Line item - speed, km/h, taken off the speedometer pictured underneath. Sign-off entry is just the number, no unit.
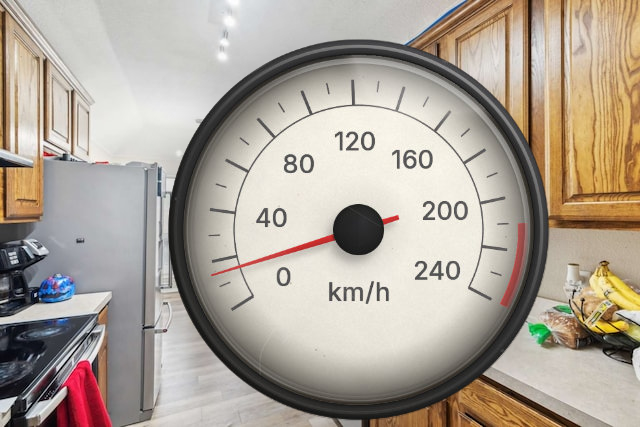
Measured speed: 15
